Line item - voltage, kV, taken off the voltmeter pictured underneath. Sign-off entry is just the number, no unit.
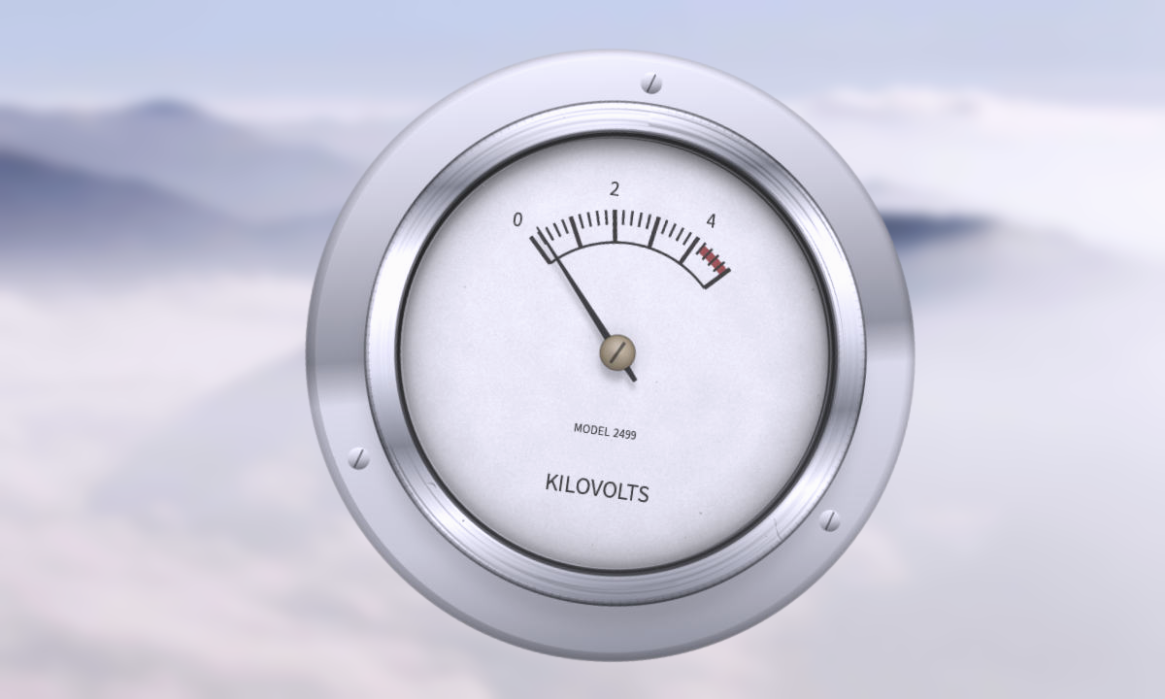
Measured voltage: 0.2
